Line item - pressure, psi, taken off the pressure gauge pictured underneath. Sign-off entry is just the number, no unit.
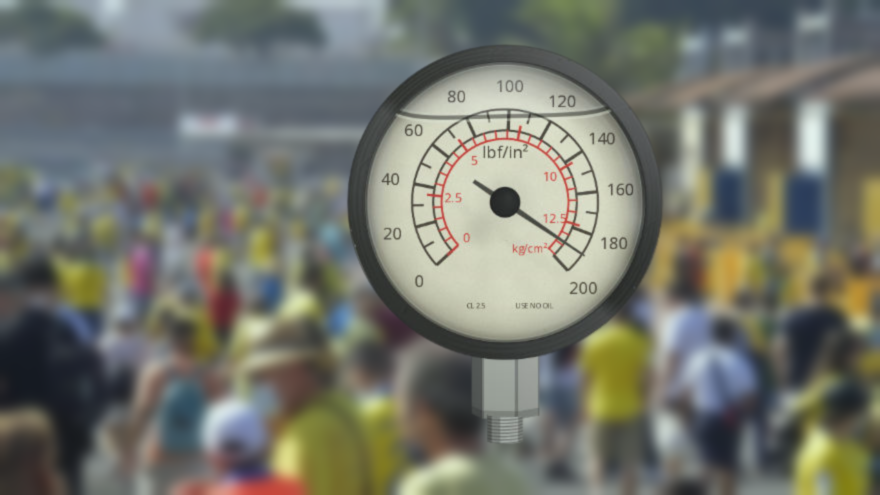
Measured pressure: 190
